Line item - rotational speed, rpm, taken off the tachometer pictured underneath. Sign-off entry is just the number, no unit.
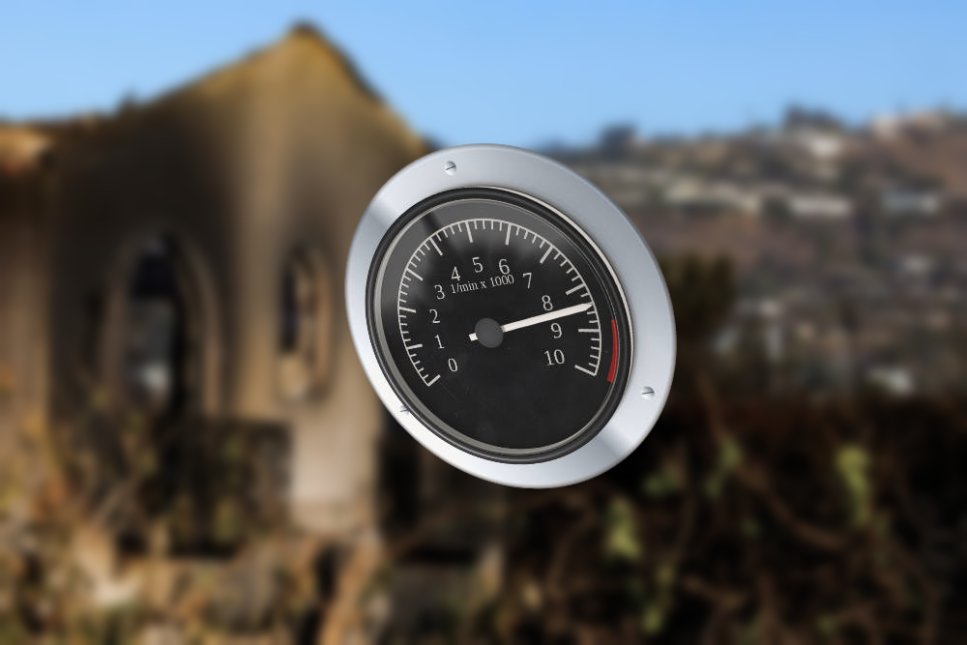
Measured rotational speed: 8400
